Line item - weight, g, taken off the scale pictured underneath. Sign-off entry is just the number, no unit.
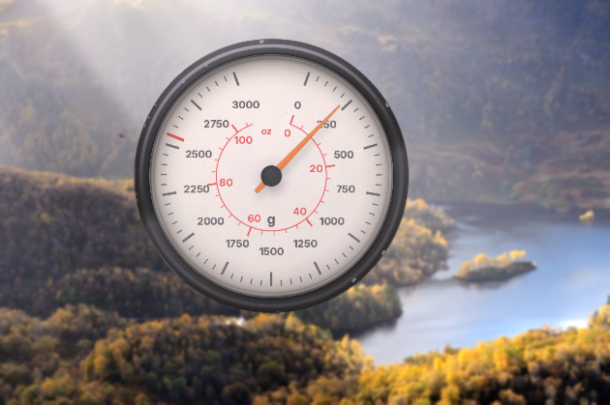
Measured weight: 225
